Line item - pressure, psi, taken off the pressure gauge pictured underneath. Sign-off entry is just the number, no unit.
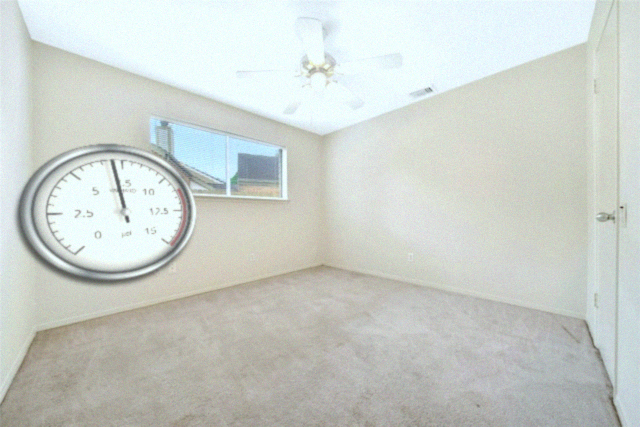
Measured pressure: 7
